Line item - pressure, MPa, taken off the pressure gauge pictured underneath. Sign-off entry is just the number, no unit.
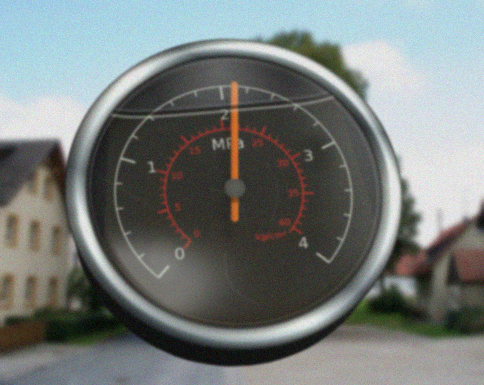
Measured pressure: 2.1
